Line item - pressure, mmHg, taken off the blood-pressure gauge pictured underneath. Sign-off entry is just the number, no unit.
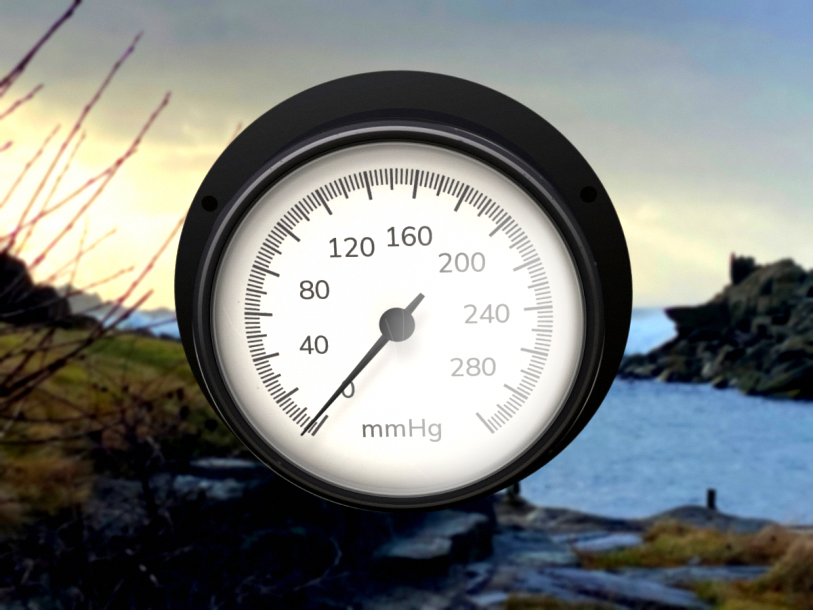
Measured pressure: 4
